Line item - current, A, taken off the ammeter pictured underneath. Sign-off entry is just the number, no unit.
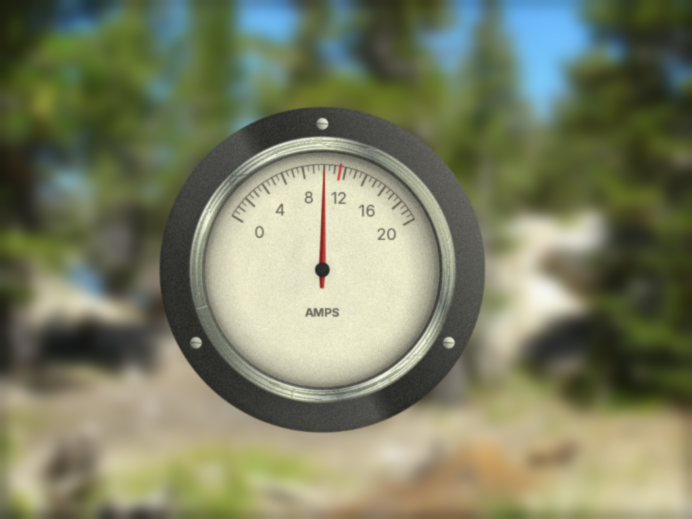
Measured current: 10
